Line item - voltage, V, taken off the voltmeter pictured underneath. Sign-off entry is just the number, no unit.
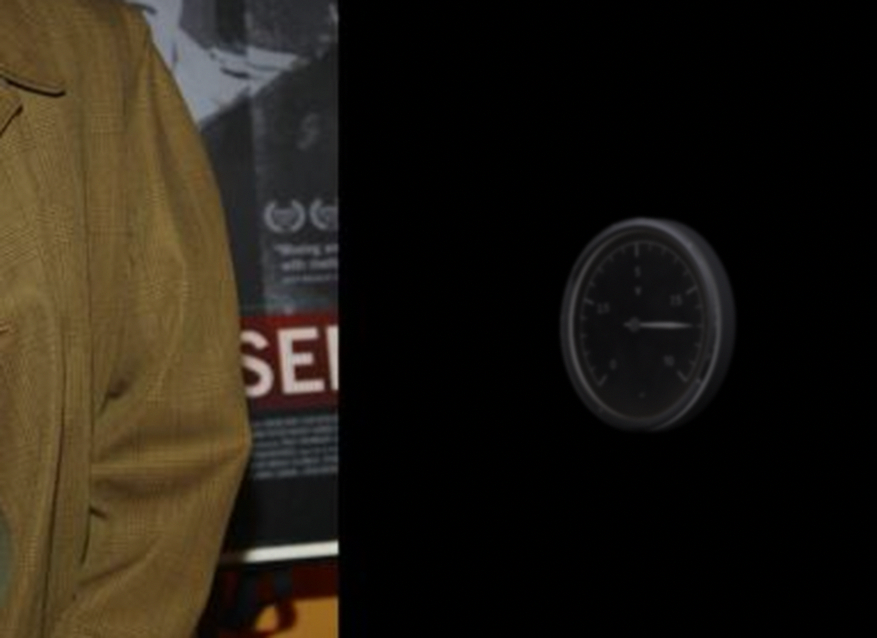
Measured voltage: 8.5
